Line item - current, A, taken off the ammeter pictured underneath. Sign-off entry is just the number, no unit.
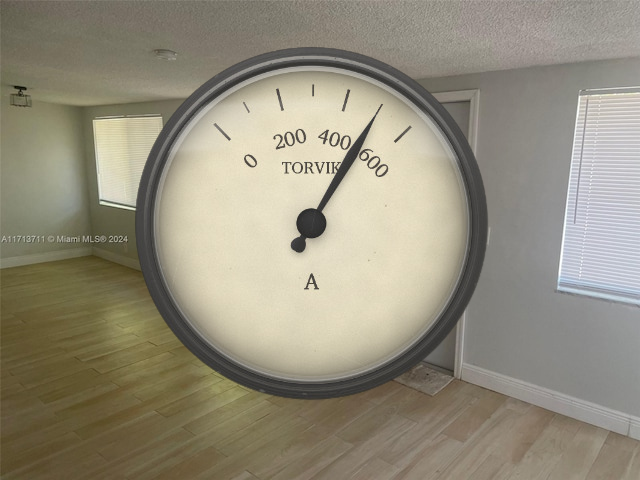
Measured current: 500
